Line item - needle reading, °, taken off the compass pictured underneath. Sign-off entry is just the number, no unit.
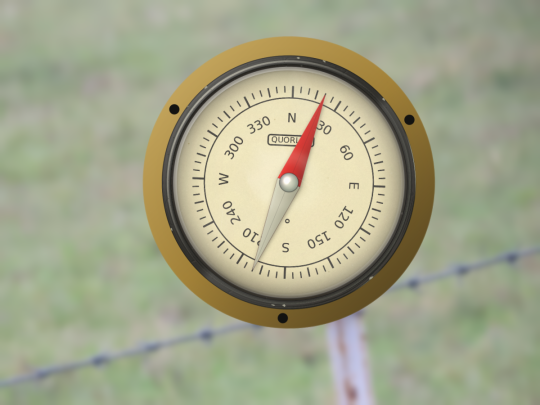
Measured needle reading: 20
